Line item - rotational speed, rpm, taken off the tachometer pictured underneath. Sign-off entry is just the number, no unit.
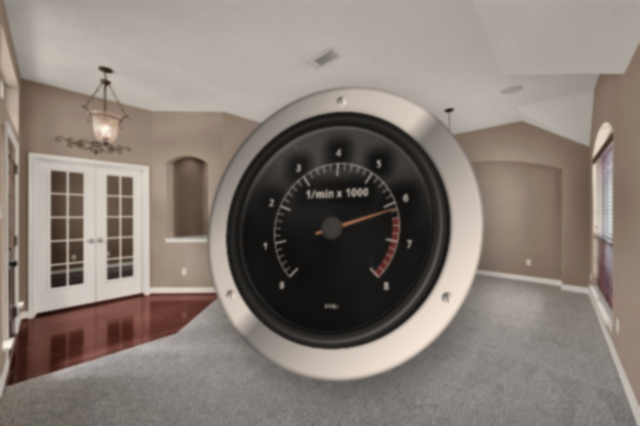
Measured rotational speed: 6200
